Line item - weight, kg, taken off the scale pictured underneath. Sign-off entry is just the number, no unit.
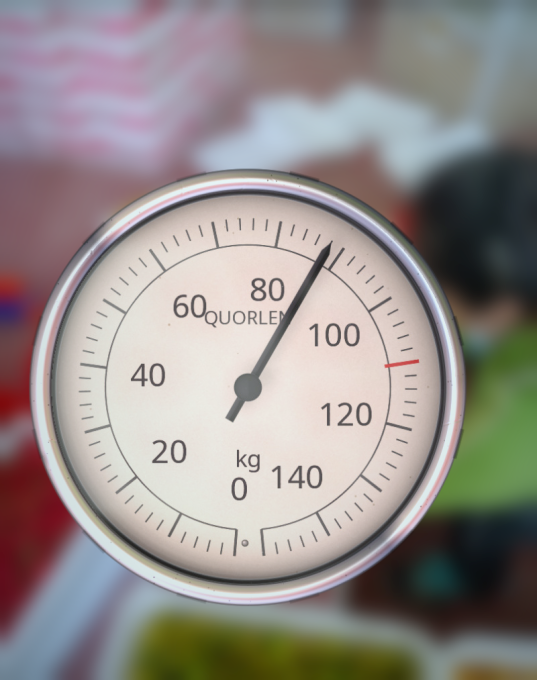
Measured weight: 88
